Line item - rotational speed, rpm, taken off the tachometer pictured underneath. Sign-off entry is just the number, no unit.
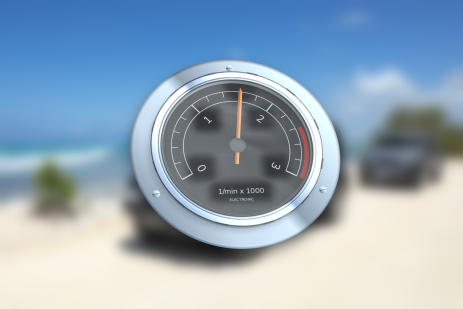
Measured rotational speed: 1600
